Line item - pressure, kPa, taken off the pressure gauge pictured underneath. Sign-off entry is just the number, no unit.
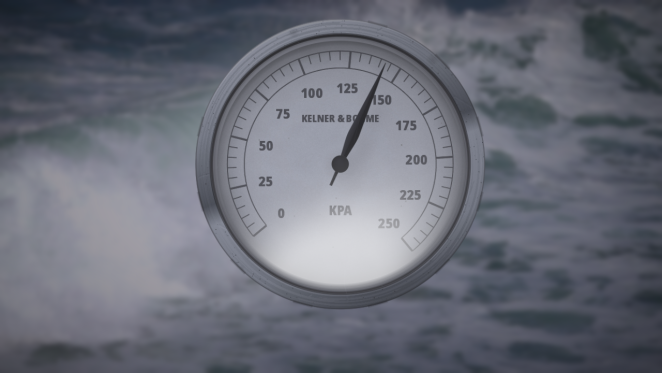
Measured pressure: 142.5
